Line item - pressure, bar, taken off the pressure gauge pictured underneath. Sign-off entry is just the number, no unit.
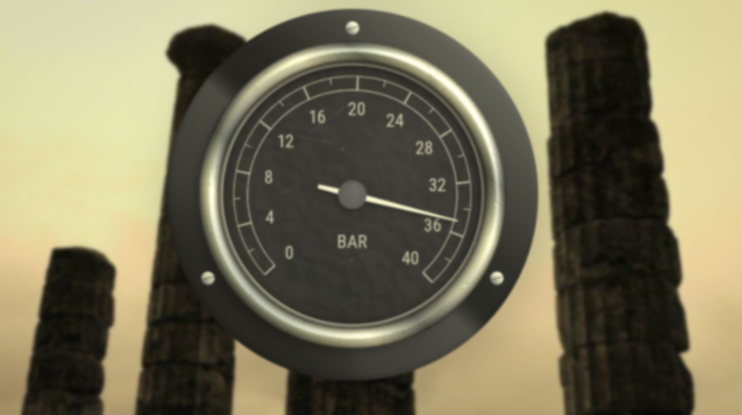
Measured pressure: 35
